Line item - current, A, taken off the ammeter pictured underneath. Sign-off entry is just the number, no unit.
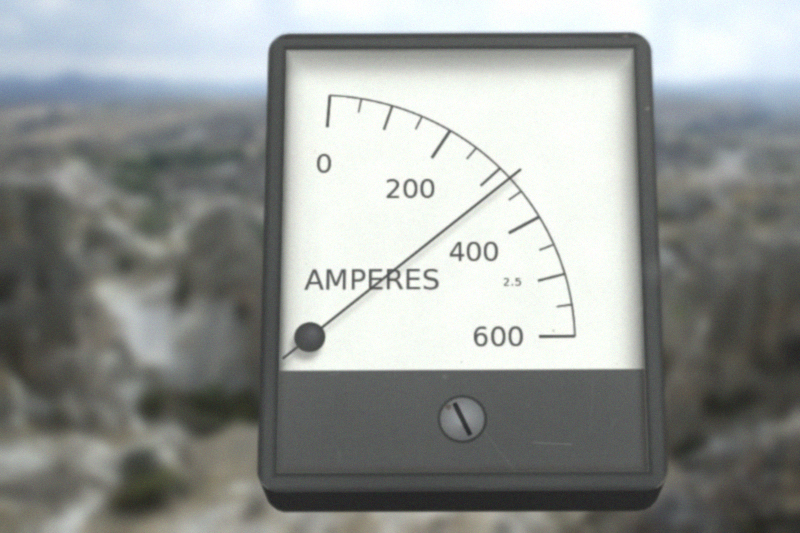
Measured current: 325
